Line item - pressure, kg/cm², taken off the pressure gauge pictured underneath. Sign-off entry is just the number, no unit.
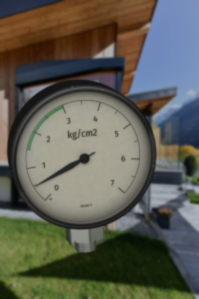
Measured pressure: 0.5
